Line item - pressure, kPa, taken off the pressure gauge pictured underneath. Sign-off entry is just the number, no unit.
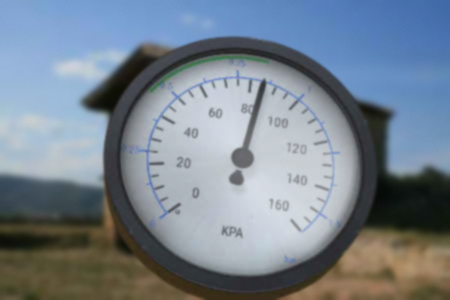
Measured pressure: 85
